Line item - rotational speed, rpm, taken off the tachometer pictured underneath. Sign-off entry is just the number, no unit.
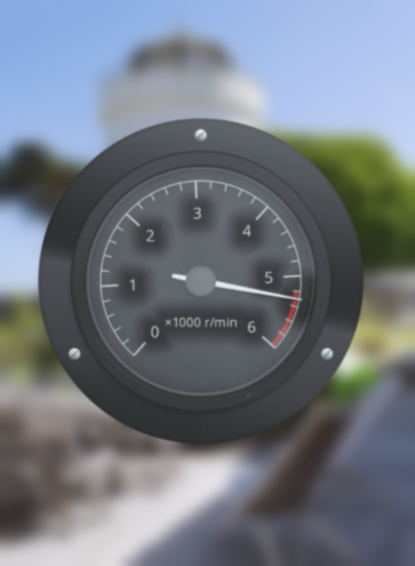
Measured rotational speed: 5300
